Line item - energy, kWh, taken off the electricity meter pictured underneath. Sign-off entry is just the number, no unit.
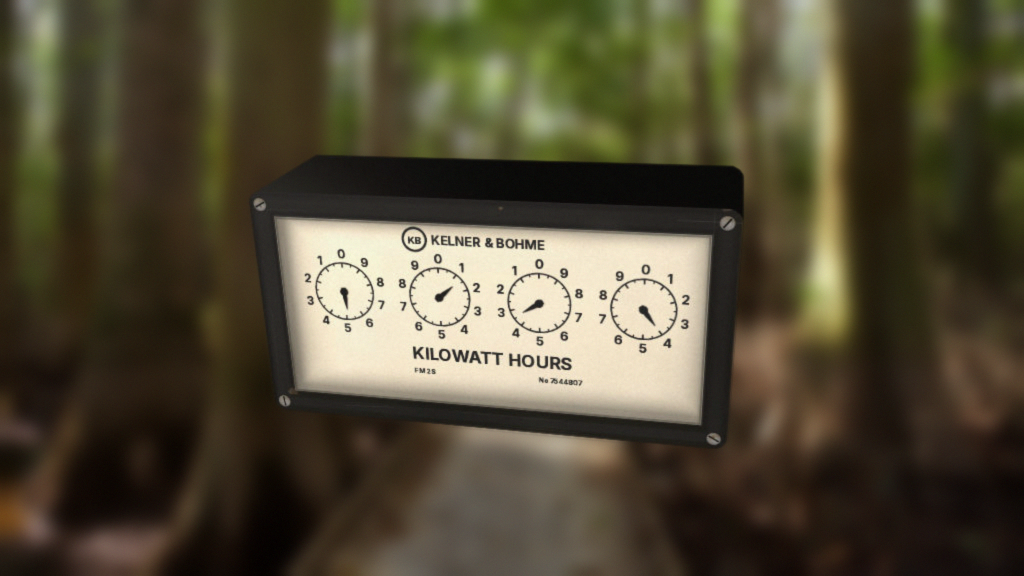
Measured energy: 5134
